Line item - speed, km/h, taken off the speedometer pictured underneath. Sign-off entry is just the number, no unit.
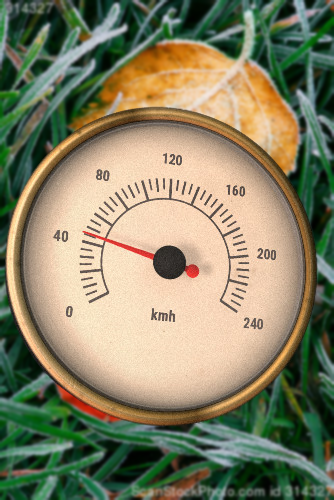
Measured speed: 45
